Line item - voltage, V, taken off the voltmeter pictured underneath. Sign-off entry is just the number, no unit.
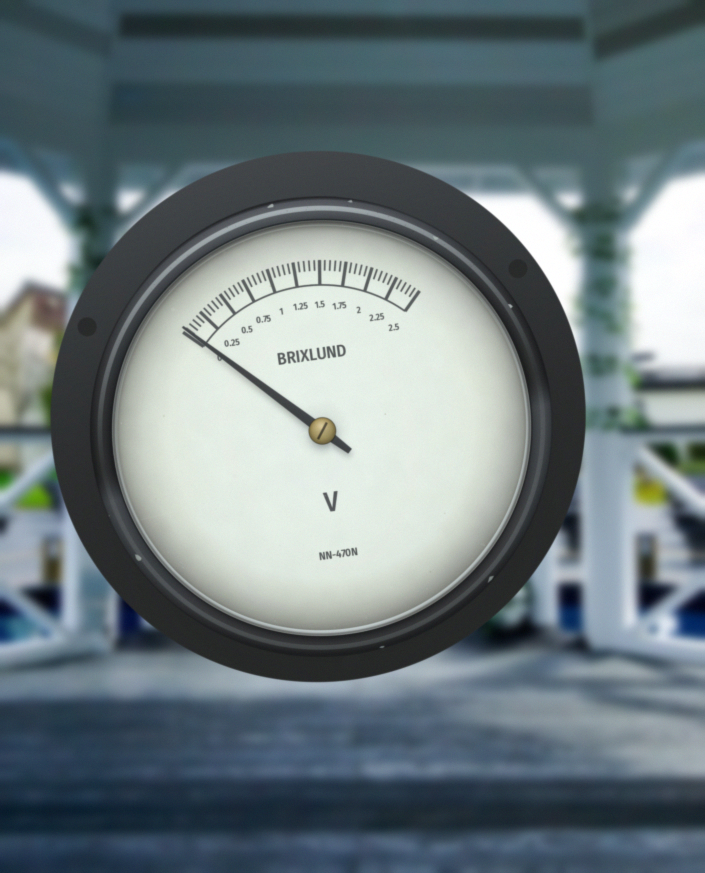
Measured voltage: 0.05
